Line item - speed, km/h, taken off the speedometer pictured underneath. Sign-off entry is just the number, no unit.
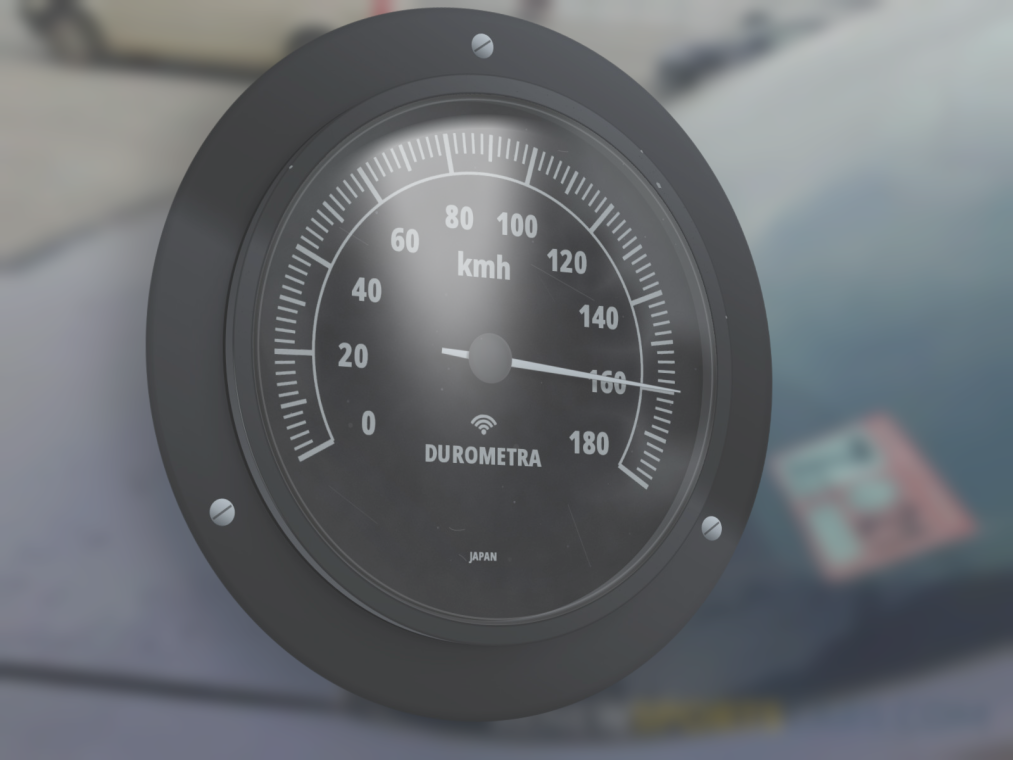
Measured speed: 160
